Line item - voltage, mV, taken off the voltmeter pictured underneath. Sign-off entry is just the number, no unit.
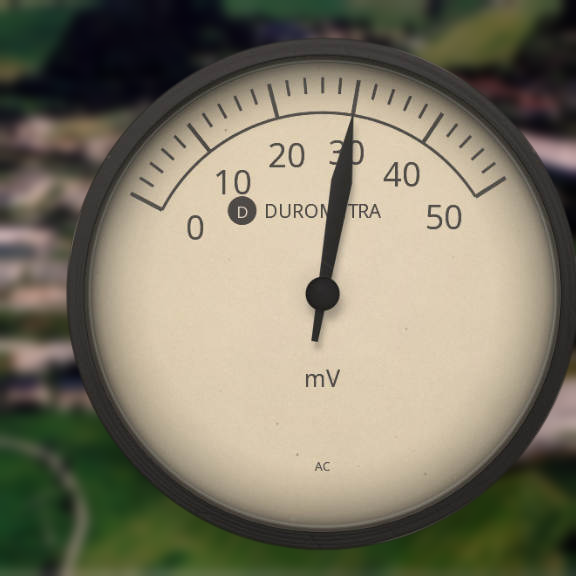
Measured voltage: 30
